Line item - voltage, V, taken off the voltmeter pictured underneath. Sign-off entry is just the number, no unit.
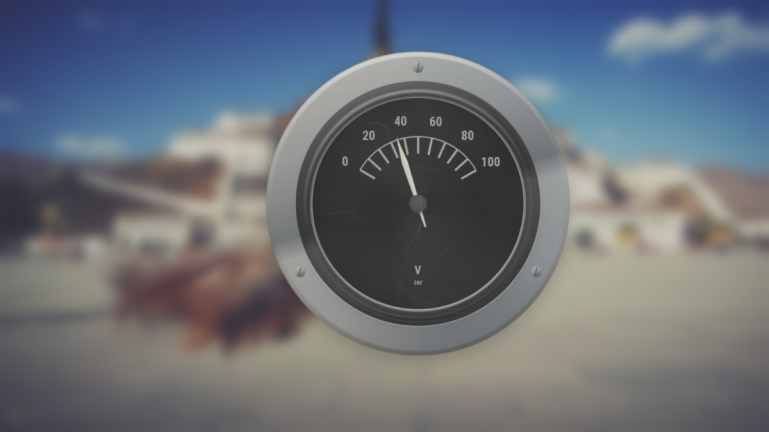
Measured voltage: 35
